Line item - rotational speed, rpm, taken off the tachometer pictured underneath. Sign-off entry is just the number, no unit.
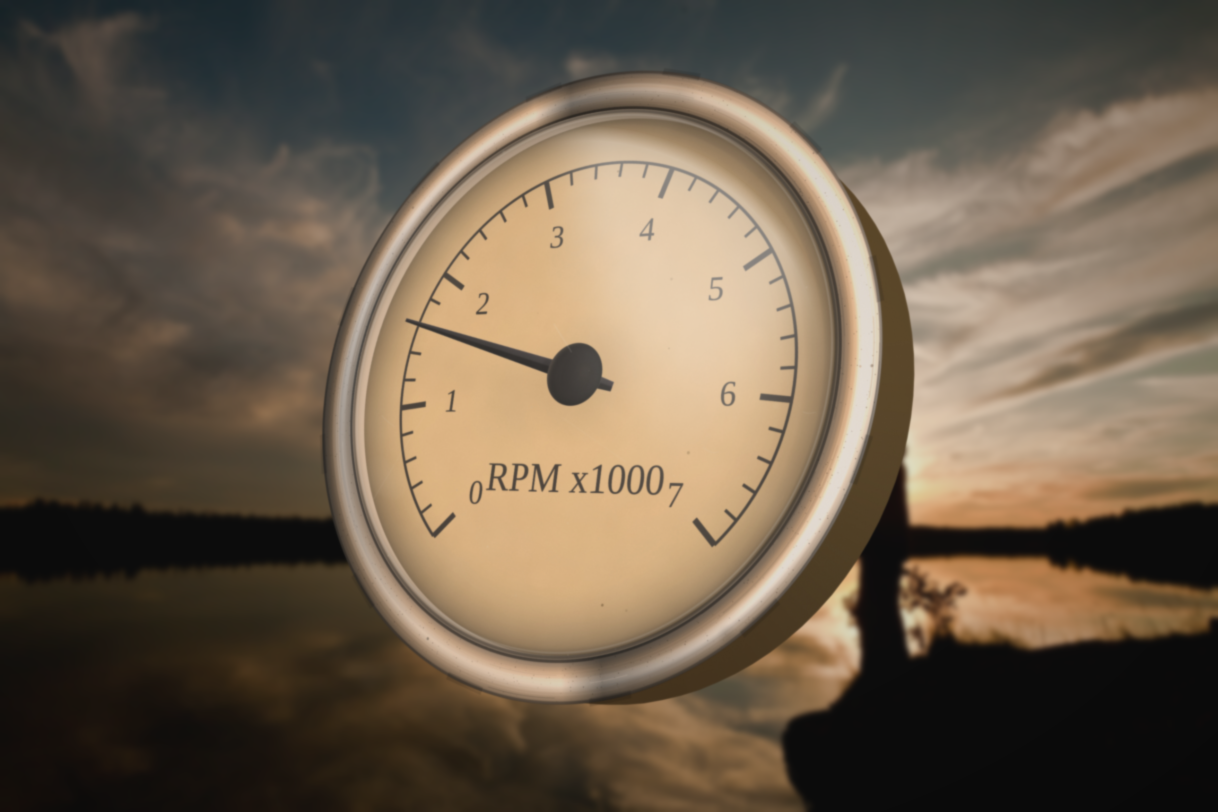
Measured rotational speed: 1600
